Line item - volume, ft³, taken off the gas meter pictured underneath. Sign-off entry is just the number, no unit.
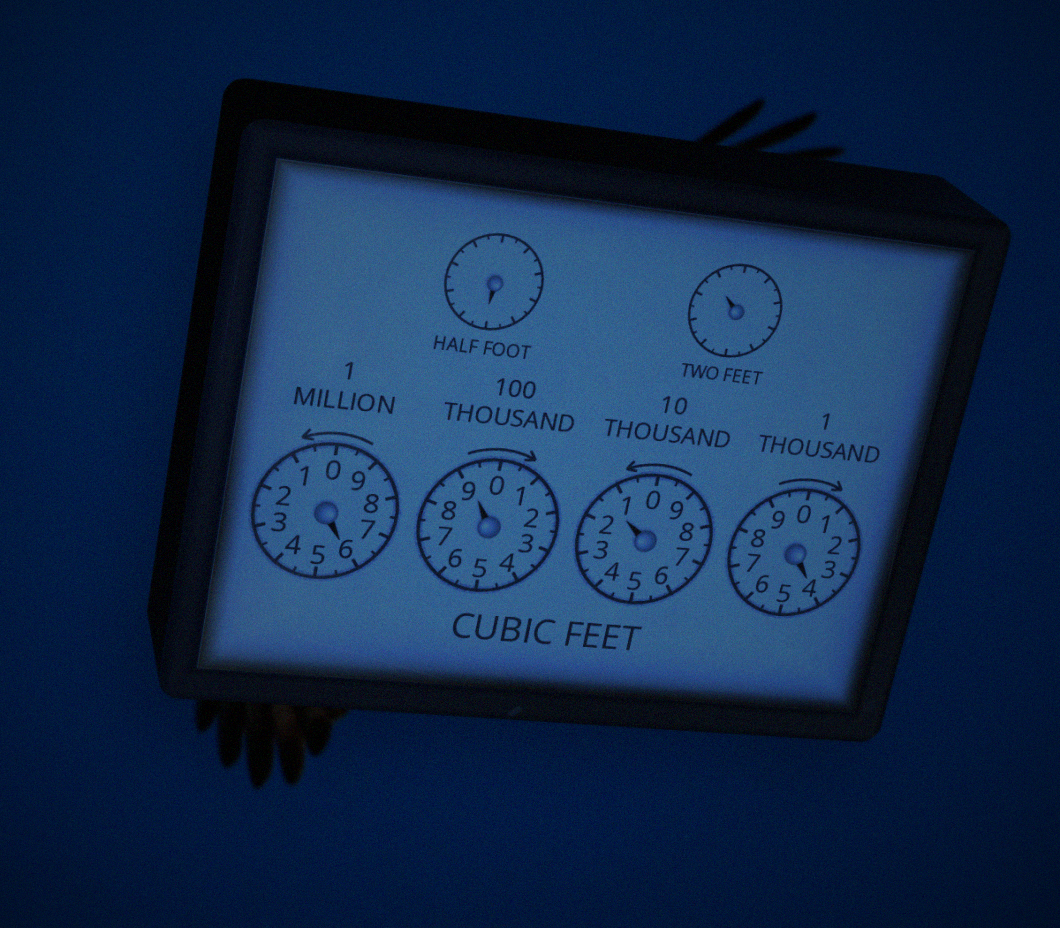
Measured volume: 591400
